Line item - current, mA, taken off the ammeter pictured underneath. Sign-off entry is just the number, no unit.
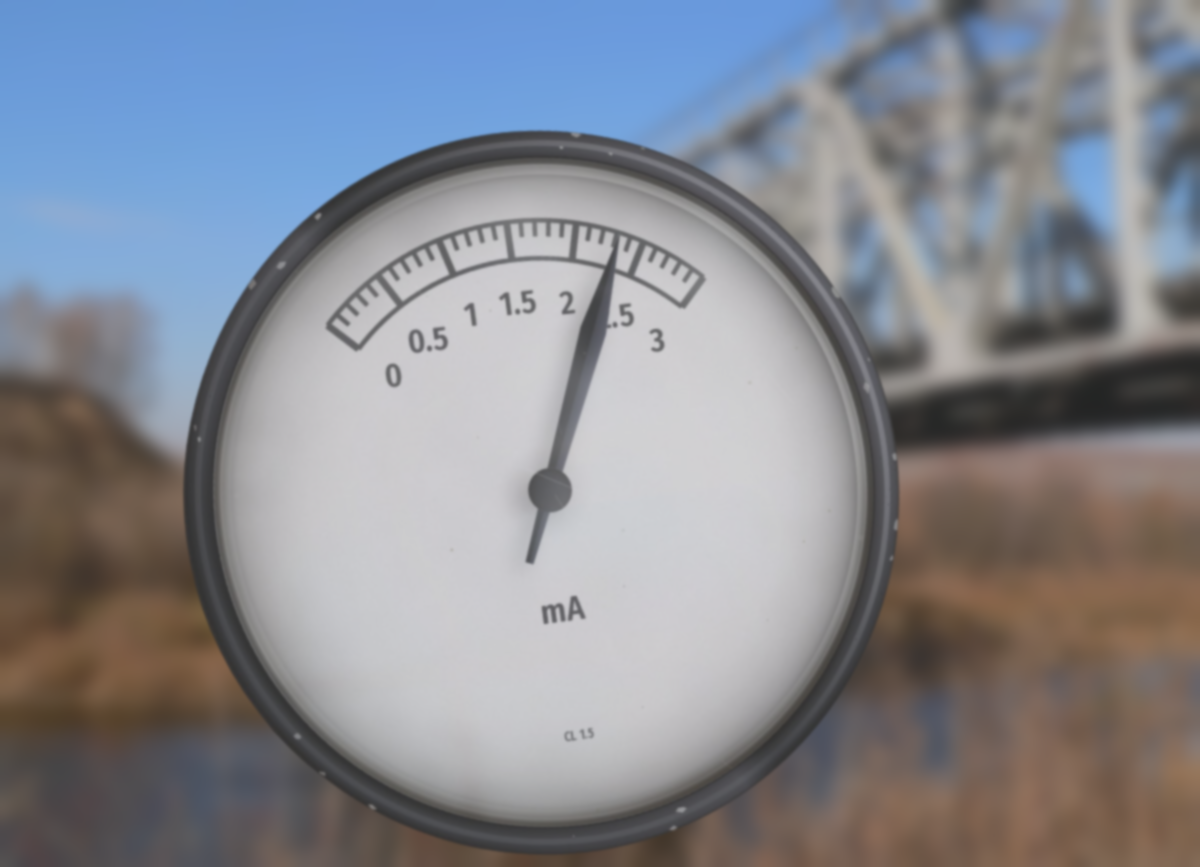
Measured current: 2.3
